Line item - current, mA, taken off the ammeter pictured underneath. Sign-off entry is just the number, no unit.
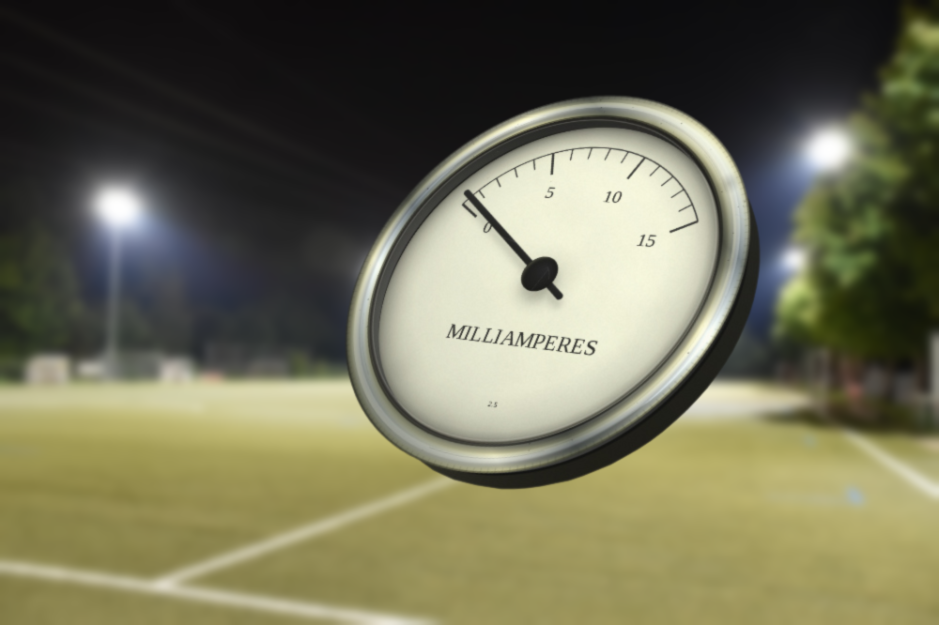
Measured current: 0.5
